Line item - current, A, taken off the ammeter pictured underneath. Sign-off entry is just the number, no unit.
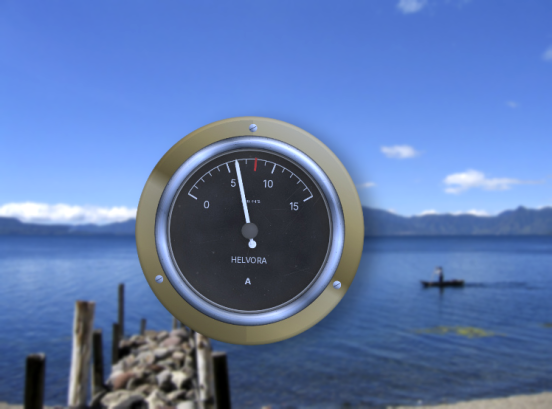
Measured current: 6
